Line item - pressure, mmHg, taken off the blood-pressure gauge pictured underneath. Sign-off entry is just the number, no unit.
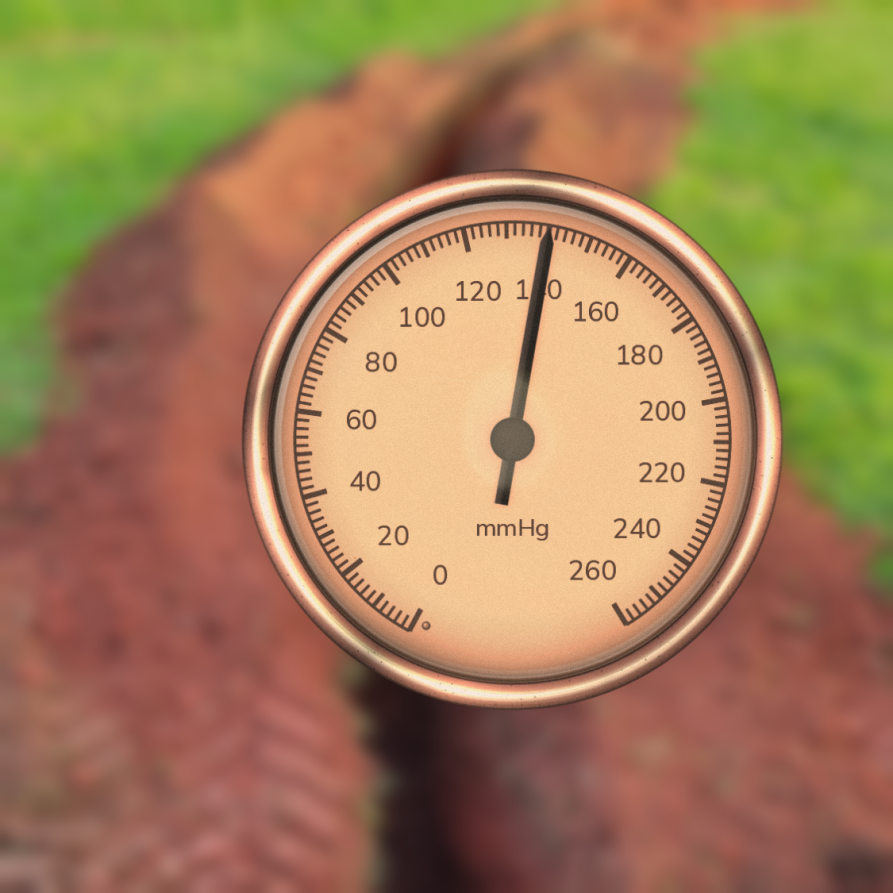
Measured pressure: 140
